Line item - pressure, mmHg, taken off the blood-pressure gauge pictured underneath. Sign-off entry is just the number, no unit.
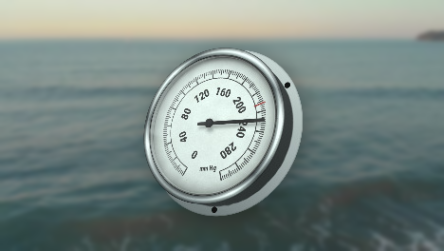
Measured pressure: 230
